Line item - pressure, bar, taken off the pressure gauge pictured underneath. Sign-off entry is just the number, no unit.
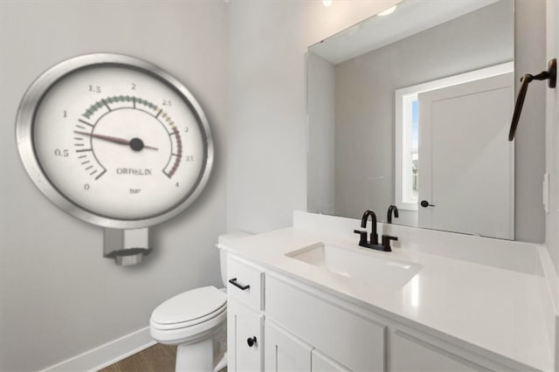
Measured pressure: 0.8
